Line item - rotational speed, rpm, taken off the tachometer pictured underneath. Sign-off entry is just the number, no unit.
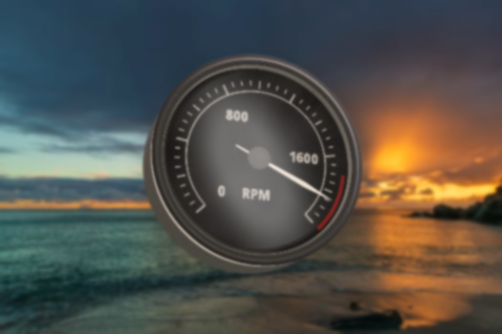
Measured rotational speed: 1850
